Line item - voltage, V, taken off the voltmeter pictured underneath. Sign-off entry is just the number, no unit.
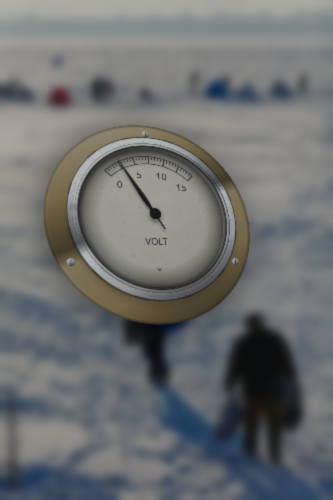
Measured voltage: 2.5
